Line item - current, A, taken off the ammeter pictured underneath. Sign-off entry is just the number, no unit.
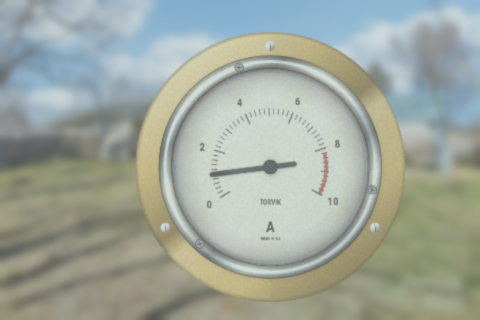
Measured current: 1
